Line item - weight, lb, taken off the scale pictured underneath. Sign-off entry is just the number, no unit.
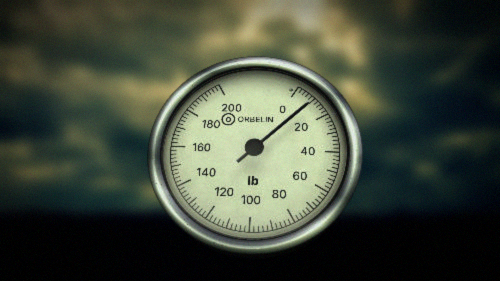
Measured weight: 10
